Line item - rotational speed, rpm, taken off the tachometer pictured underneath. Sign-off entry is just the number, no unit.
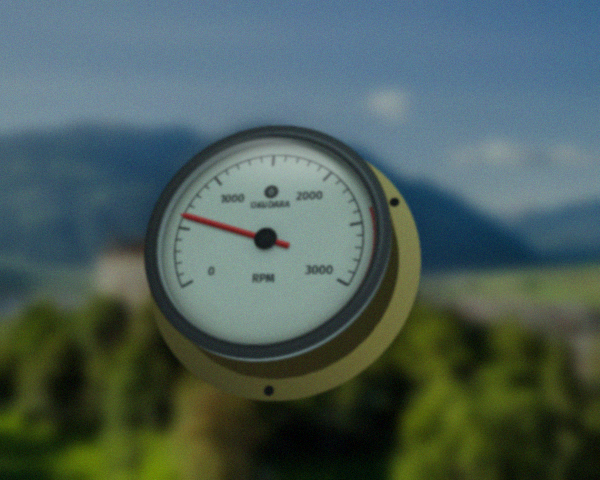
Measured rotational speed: 600
